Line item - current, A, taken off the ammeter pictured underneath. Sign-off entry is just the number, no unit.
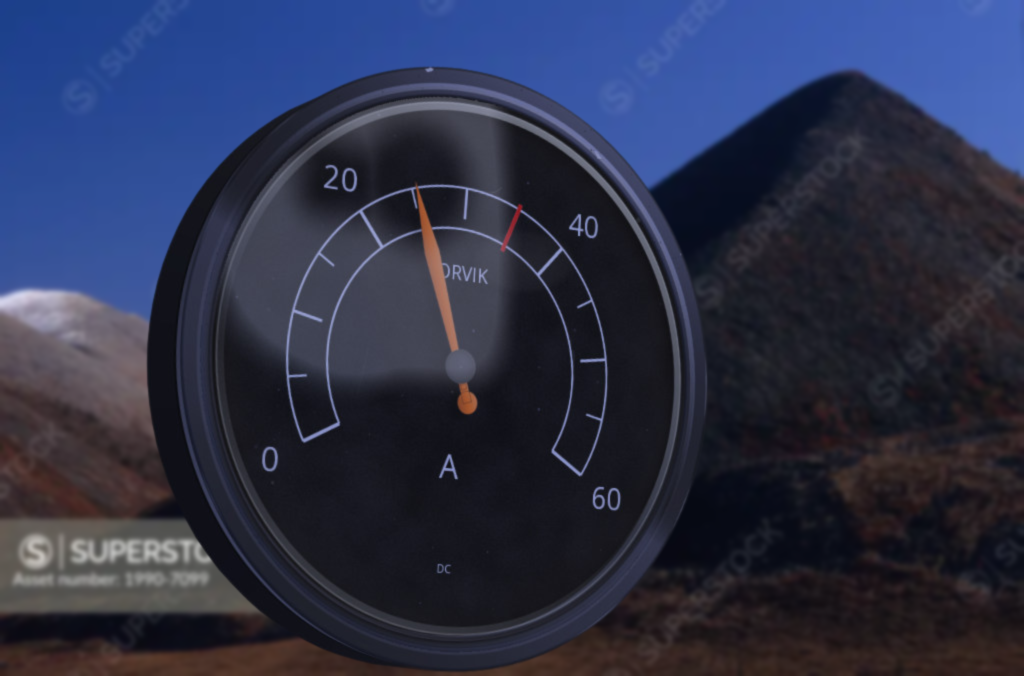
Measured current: 25
